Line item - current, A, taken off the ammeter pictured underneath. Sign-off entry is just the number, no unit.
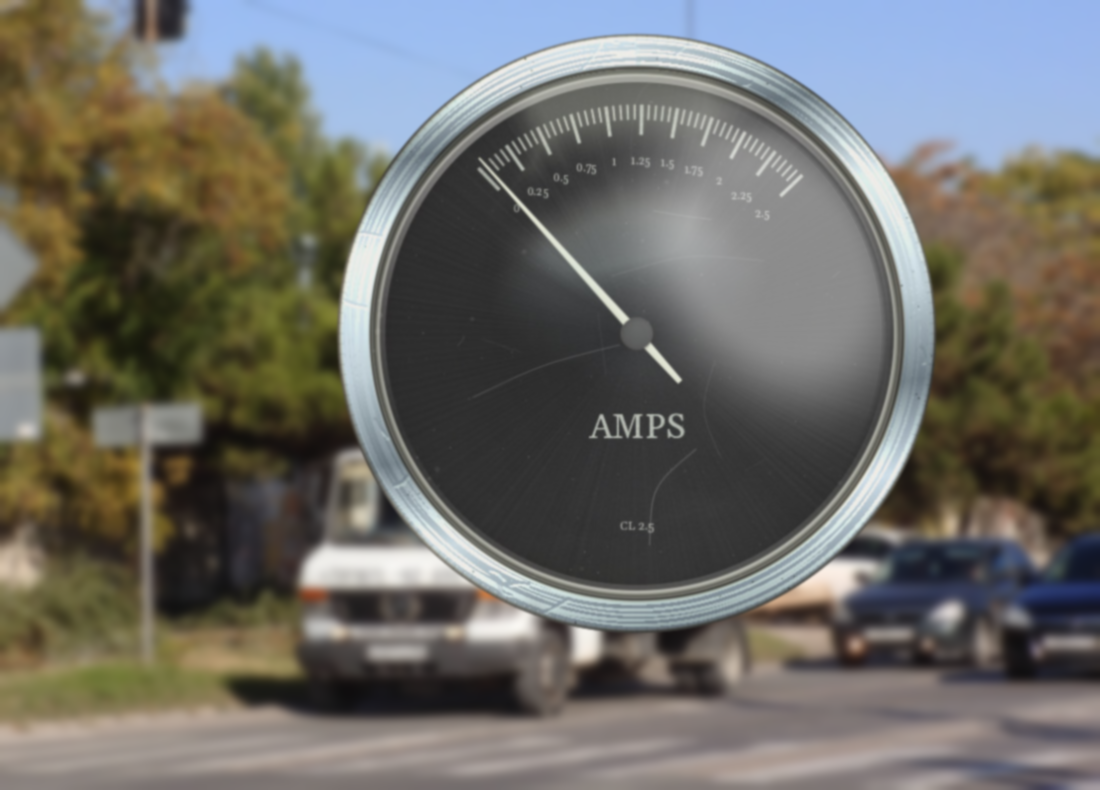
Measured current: 0.05
